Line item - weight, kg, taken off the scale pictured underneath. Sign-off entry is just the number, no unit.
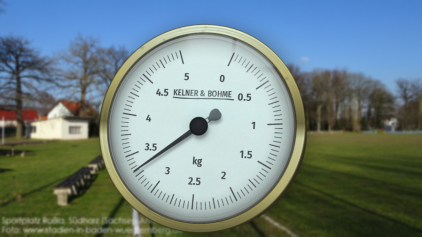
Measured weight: 3.3
